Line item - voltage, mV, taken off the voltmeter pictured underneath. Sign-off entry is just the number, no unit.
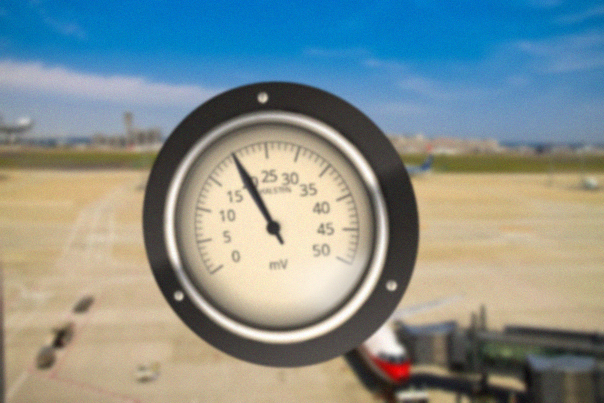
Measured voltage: 20
